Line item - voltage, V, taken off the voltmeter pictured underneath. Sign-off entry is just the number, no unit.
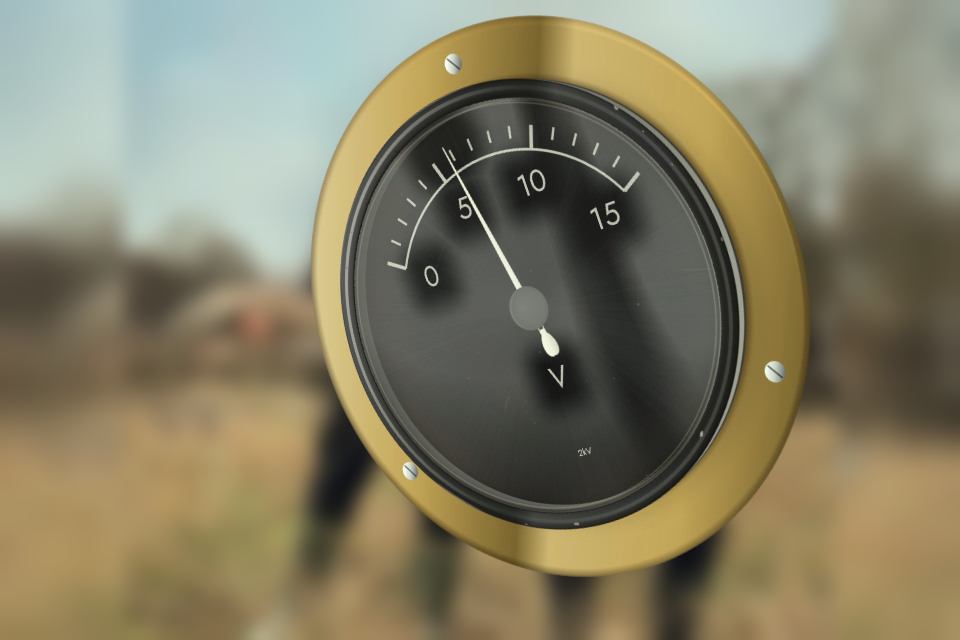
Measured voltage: 6
